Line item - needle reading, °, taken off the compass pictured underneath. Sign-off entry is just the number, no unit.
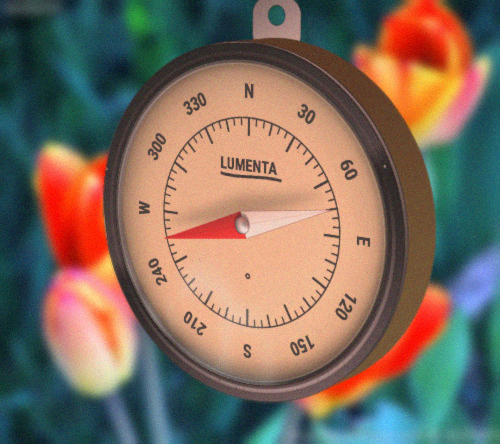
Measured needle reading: 255
